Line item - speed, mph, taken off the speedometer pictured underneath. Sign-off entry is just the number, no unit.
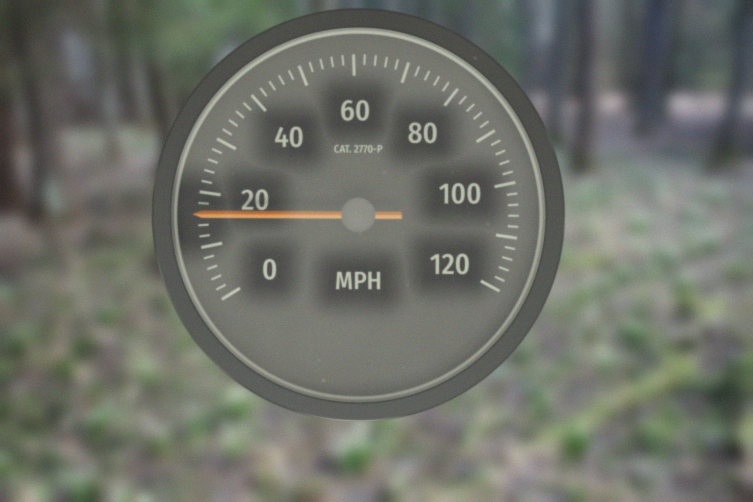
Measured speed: 16
